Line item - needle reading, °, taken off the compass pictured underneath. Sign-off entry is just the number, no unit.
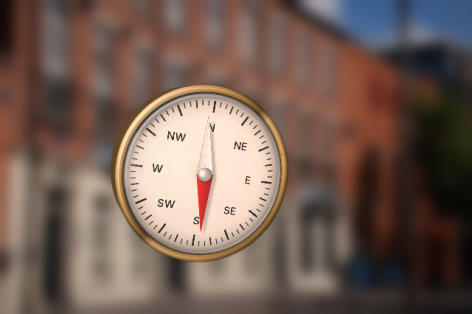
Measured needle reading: 175
